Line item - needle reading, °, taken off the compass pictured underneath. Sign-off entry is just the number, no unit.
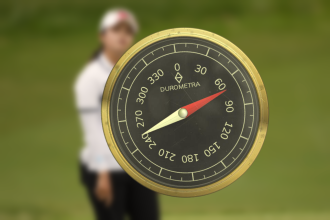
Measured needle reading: 70
